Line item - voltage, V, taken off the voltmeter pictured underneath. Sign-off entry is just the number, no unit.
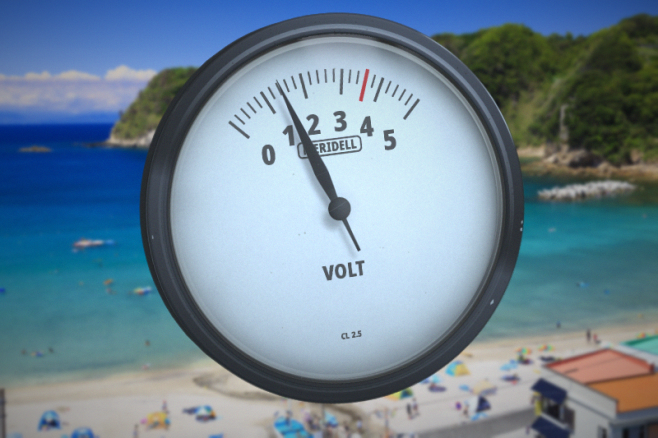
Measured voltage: 1.4
